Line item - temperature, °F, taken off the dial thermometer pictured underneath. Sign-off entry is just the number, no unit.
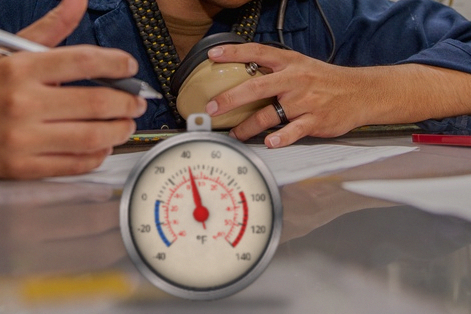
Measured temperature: 40
